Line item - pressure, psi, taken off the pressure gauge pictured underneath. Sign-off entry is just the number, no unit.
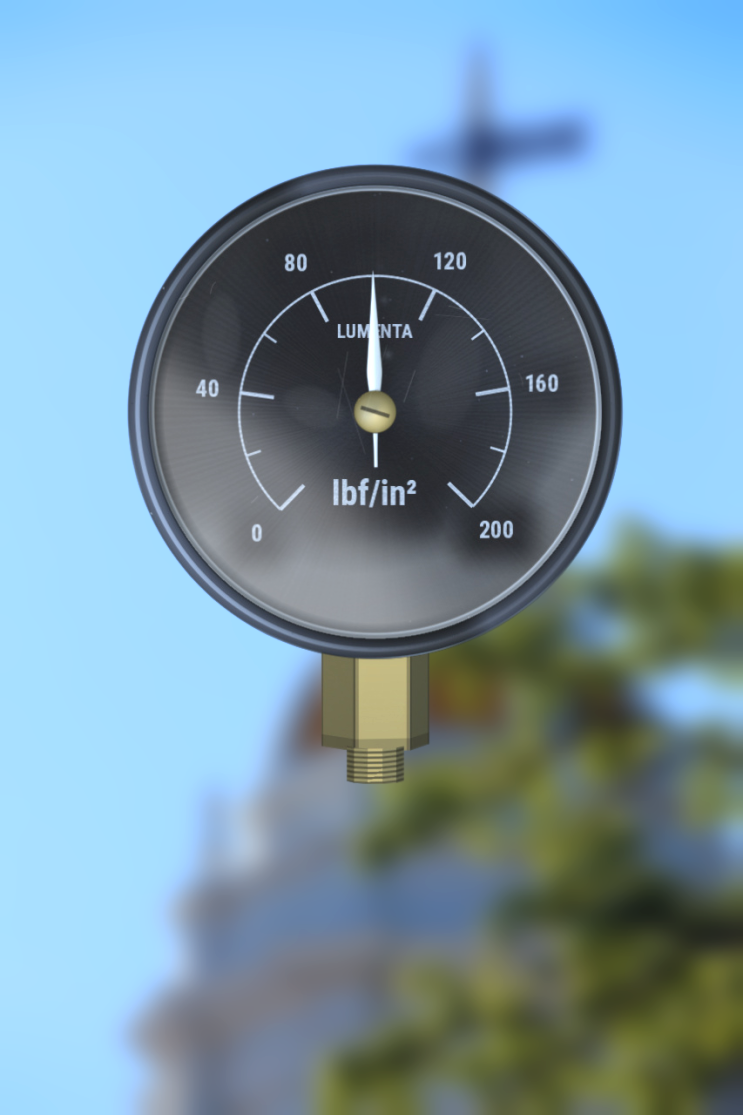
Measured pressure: 100
